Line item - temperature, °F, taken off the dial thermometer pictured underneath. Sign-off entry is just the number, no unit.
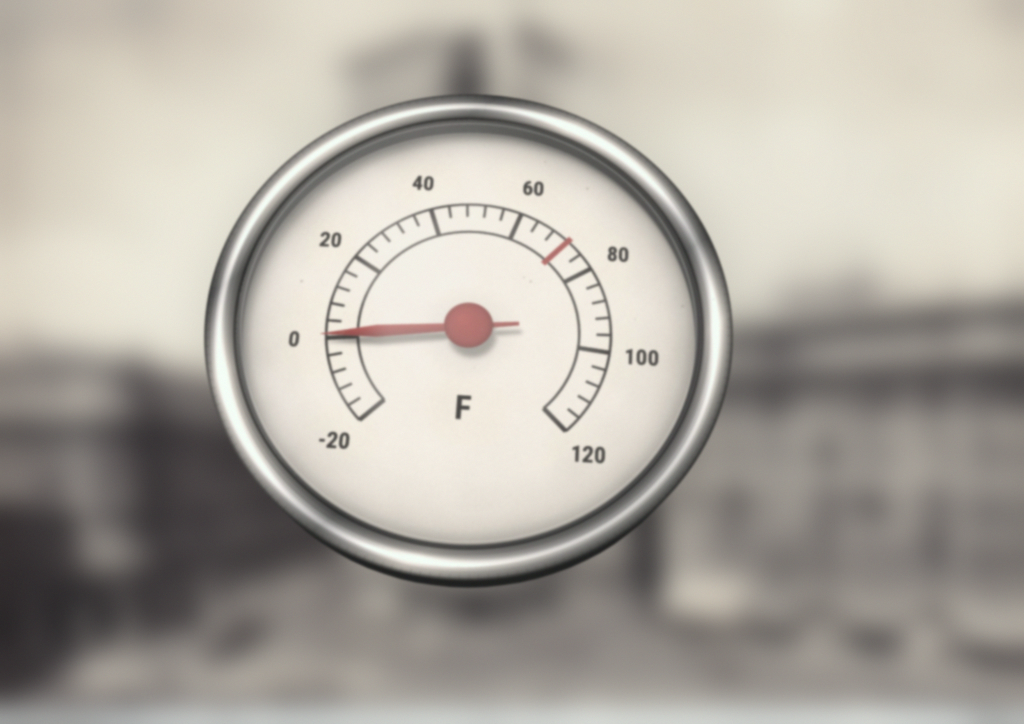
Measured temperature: 0
